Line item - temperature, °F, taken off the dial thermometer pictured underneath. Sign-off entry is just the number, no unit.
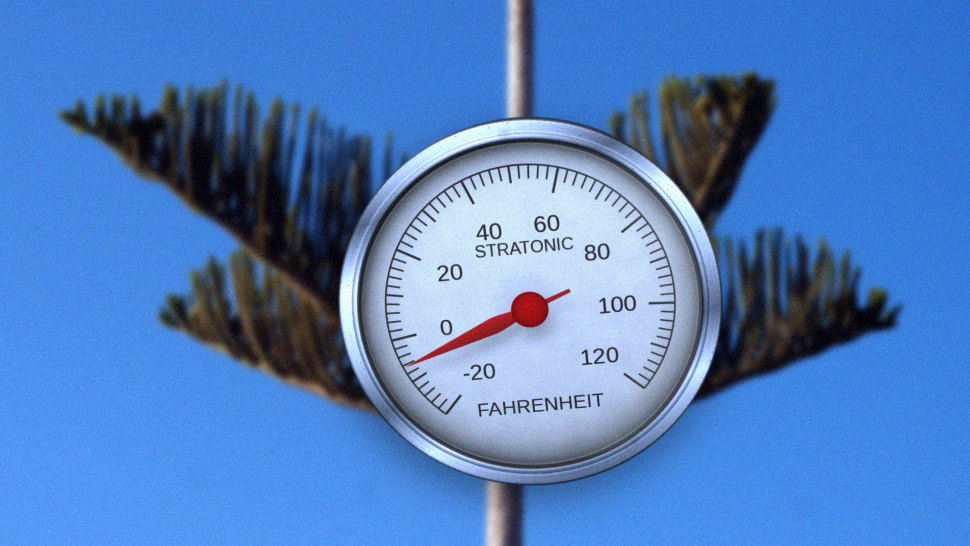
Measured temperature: -6
